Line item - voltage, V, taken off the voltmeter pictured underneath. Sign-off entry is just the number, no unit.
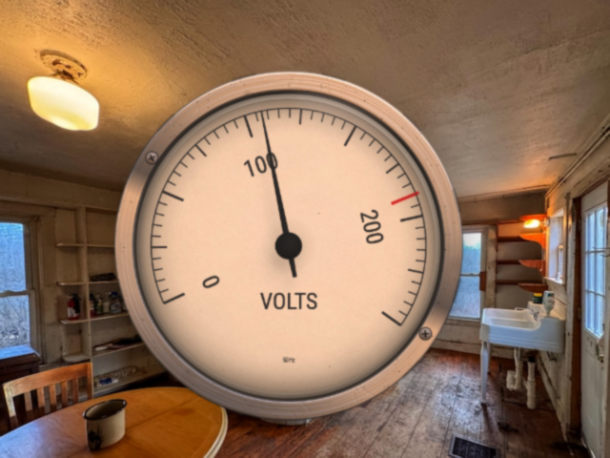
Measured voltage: 107.5
